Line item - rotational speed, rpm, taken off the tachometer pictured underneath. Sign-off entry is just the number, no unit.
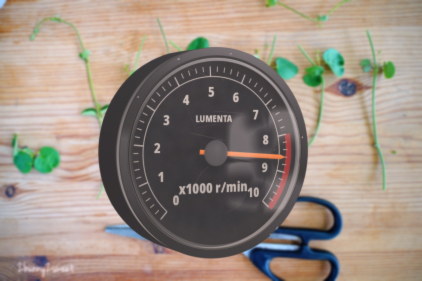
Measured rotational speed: 8600
